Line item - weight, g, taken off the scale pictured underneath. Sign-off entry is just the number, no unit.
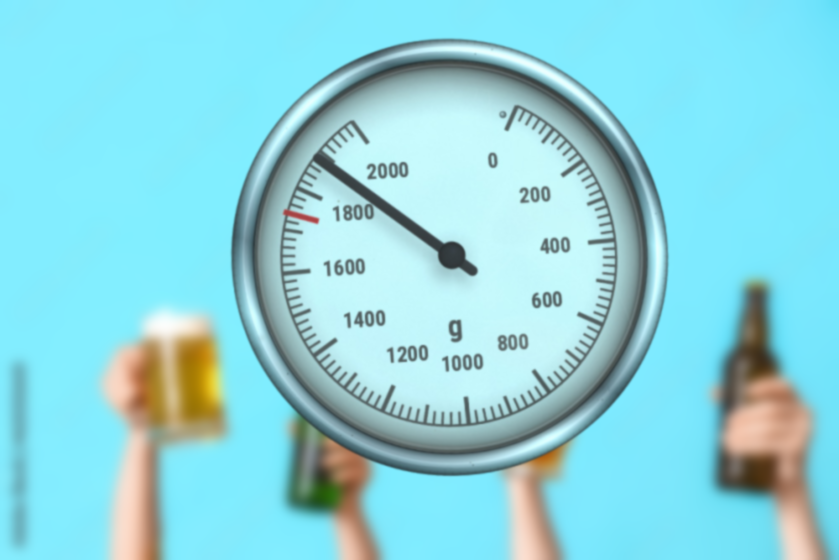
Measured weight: 1880
